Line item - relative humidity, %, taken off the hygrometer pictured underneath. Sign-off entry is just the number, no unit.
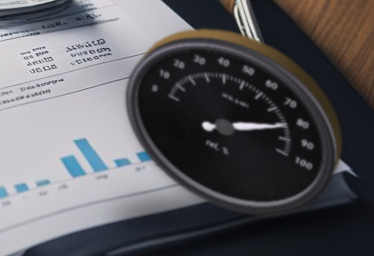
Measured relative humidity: 80
